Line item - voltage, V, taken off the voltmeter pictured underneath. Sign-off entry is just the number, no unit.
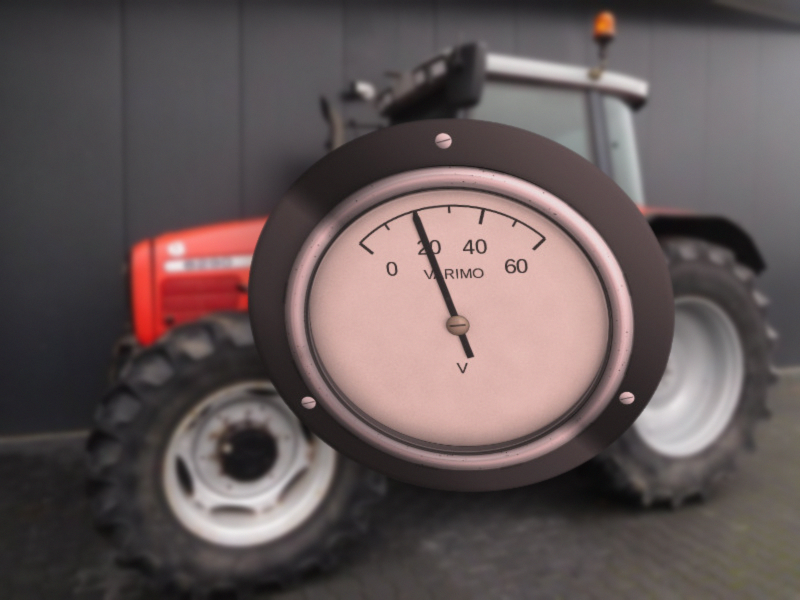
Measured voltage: 20
